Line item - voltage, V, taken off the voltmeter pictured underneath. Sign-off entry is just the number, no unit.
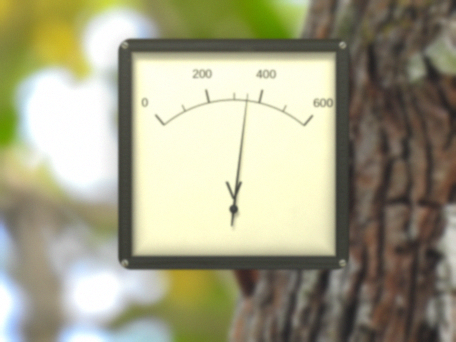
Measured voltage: 350
